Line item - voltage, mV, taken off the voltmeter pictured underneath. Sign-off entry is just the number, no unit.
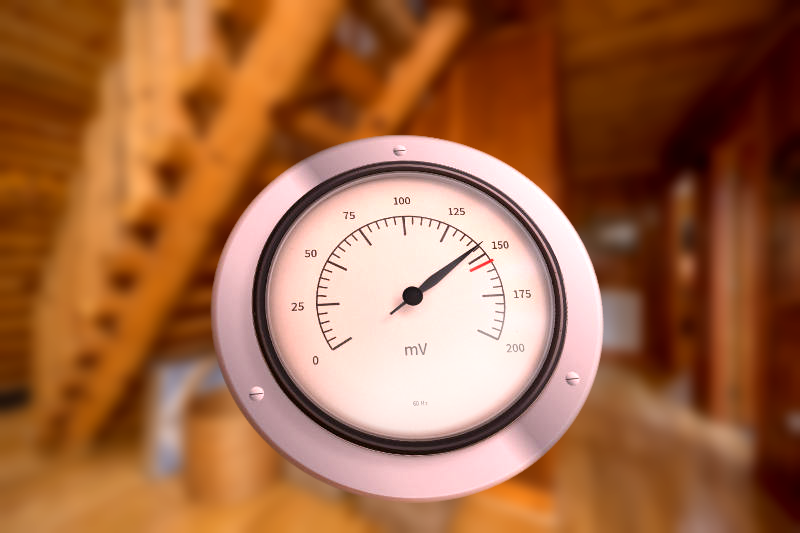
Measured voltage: 145
